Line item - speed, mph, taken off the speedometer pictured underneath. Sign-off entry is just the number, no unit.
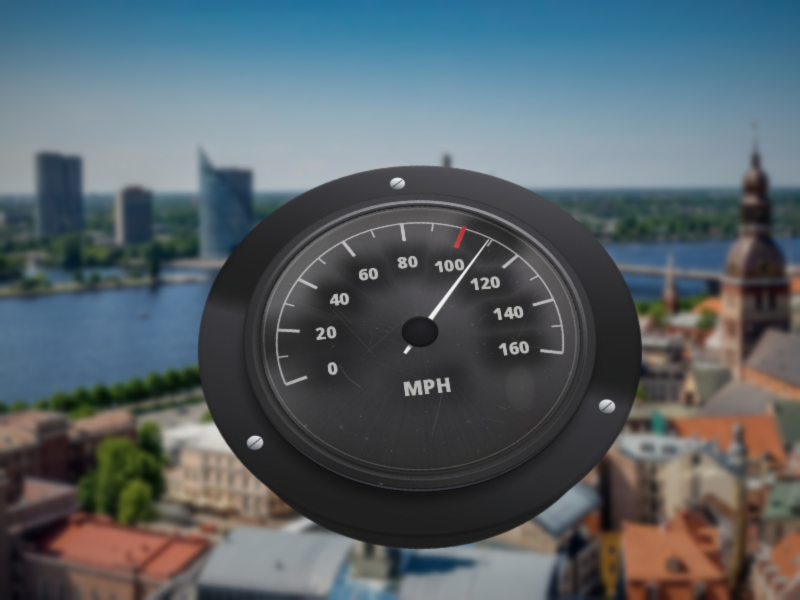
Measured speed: 110
